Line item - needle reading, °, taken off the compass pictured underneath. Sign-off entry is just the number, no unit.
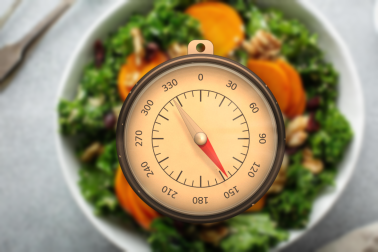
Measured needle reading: 145
